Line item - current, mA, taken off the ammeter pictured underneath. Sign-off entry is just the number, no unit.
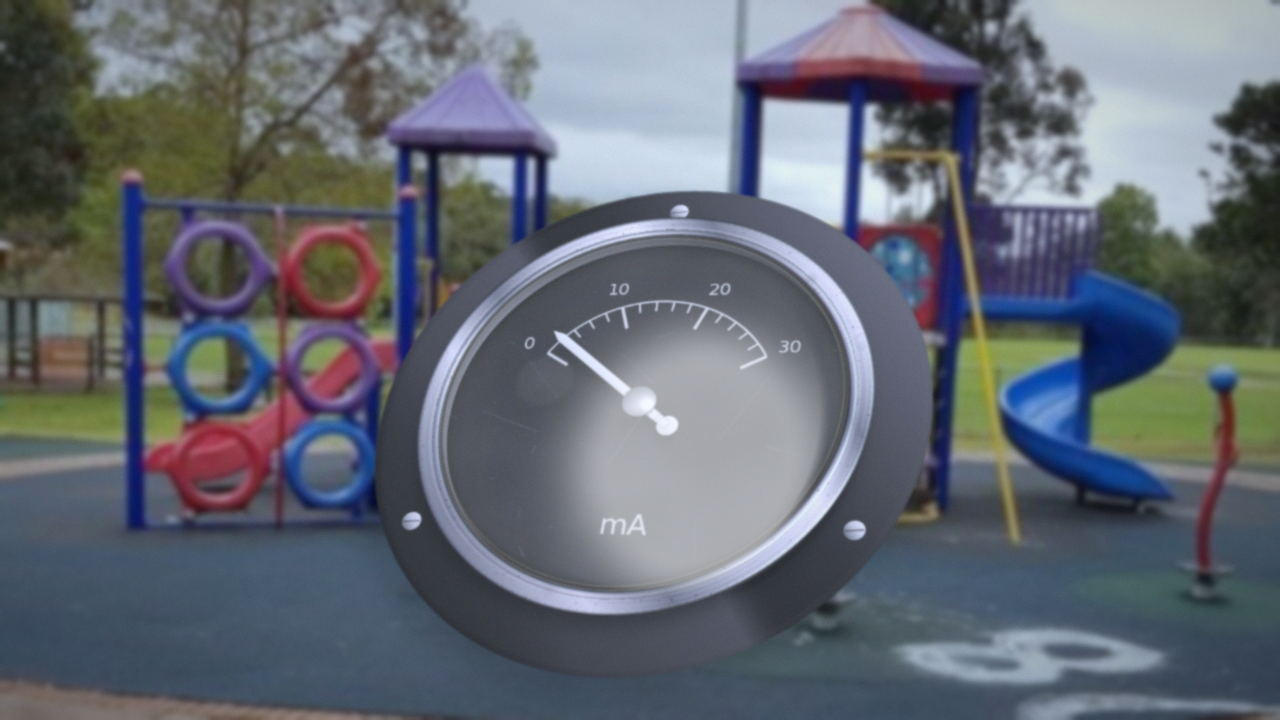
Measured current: 2
